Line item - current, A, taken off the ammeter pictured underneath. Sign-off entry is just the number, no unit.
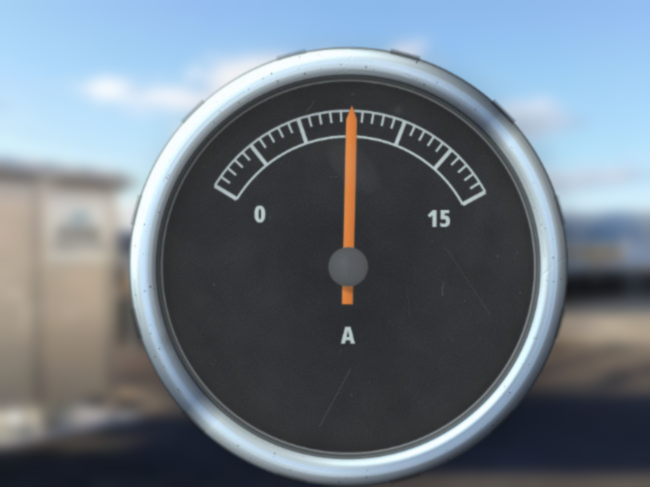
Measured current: 7.5
